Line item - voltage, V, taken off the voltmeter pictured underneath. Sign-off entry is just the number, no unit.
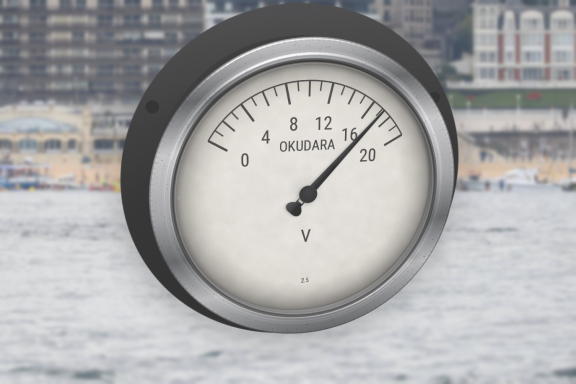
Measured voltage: 17
